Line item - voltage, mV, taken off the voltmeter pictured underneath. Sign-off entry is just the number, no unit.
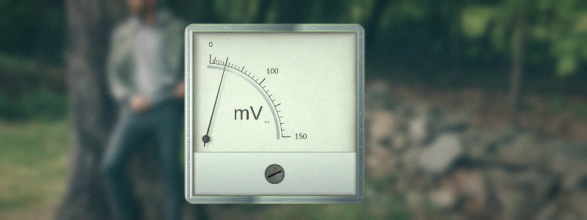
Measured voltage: 50
